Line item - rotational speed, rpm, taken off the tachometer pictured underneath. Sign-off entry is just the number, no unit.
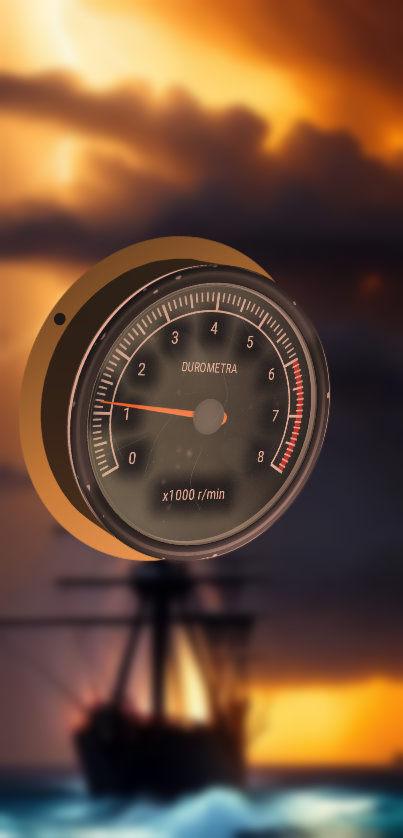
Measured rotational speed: 1200
